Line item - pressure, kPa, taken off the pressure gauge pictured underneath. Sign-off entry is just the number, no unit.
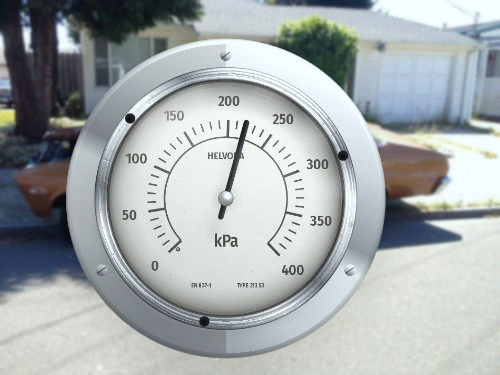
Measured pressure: 220
